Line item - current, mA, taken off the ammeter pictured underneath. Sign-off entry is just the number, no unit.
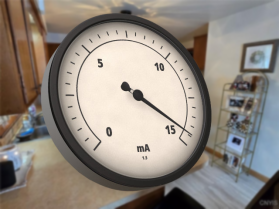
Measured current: 14.5
